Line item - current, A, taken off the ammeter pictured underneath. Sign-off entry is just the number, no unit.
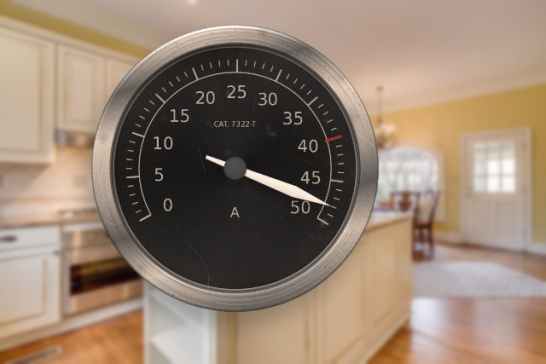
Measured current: 48
